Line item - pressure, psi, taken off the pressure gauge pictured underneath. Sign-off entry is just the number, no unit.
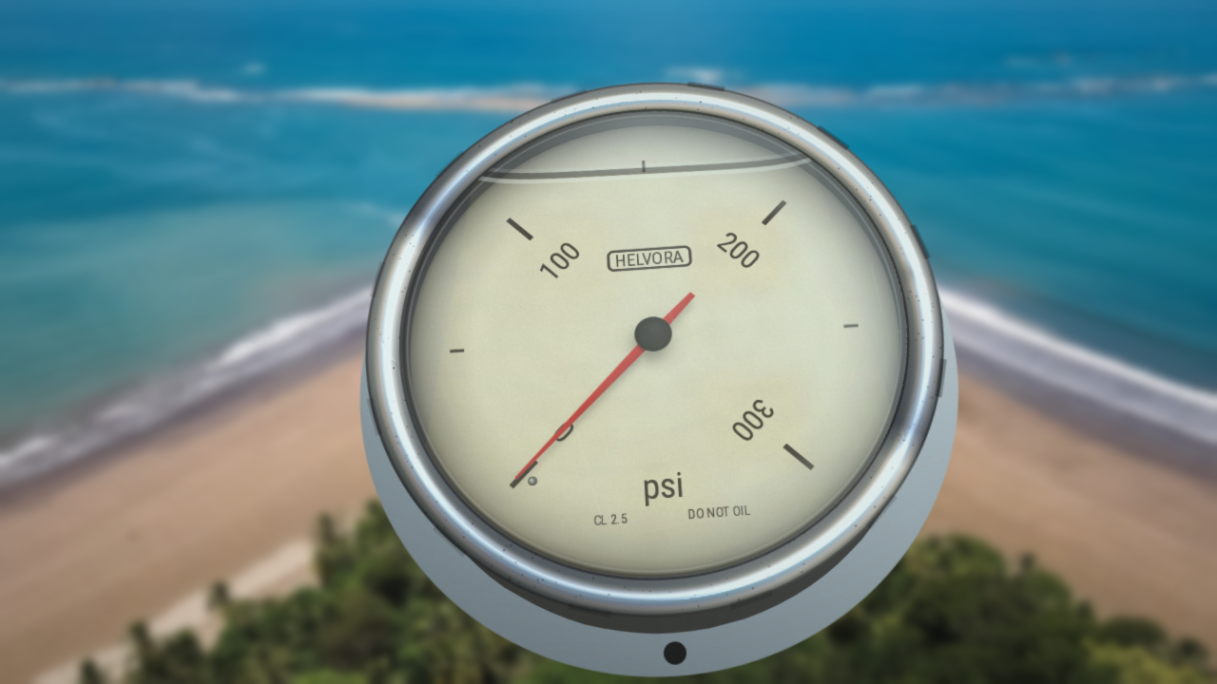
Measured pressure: 0
